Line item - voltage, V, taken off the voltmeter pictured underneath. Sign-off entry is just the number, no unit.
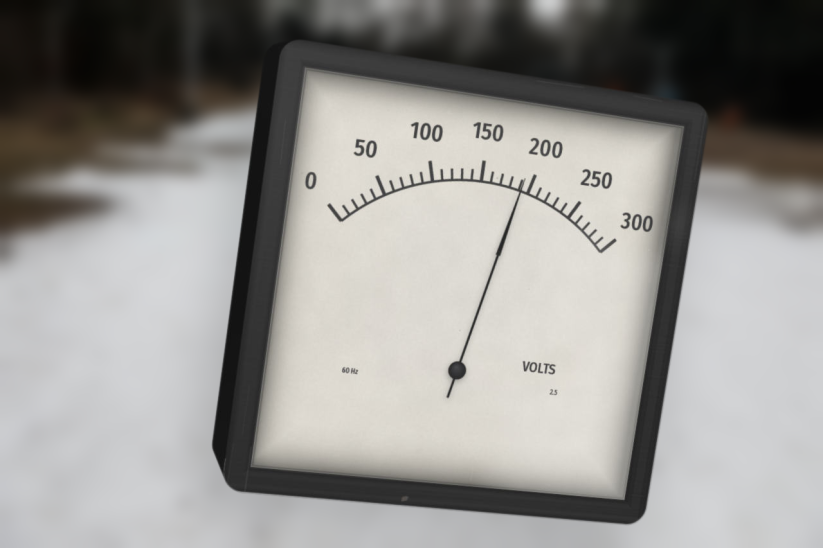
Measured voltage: 190
